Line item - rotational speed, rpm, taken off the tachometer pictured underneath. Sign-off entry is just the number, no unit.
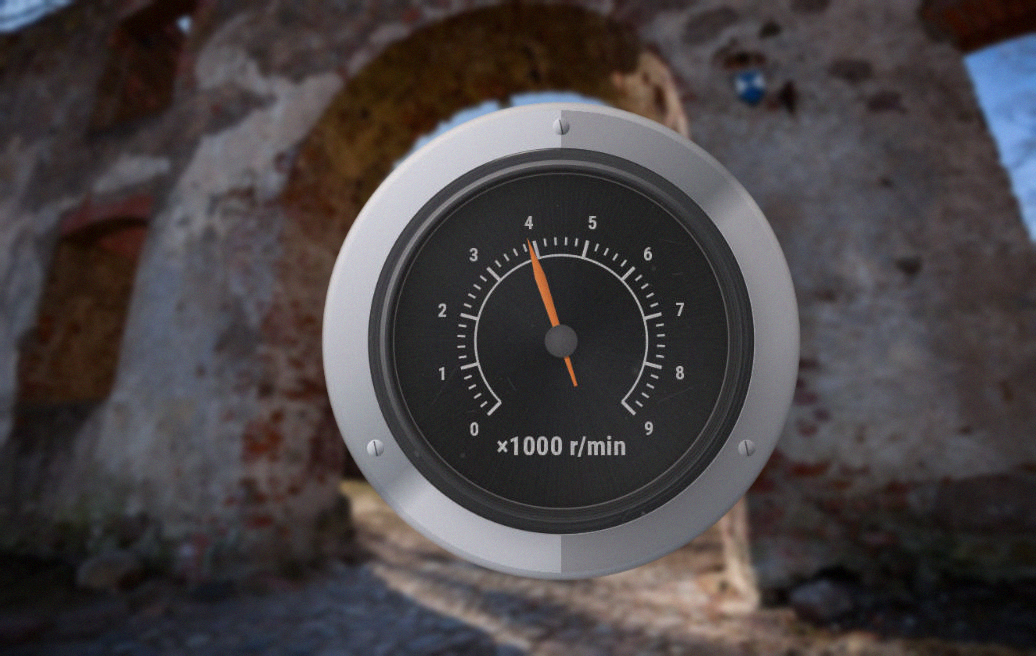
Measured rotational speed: 3900
